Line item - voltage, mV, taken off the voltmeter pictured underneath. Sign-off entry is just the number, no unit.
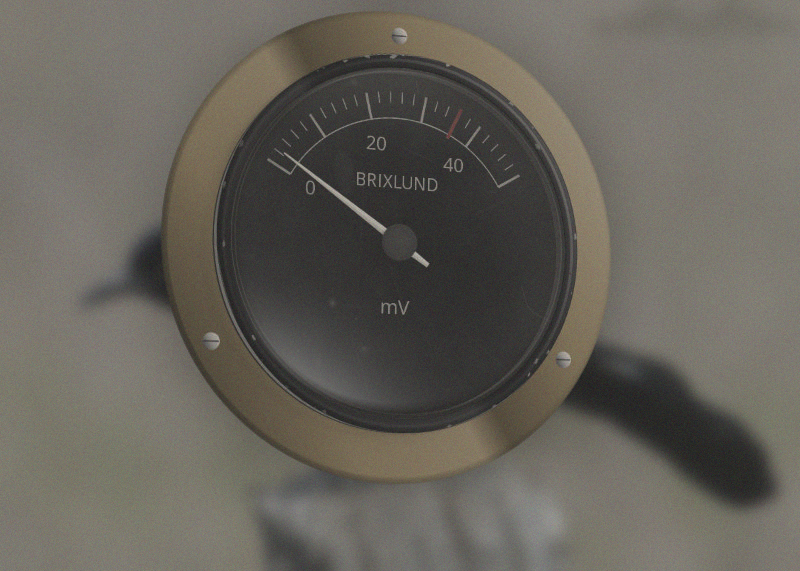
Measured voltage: 2
